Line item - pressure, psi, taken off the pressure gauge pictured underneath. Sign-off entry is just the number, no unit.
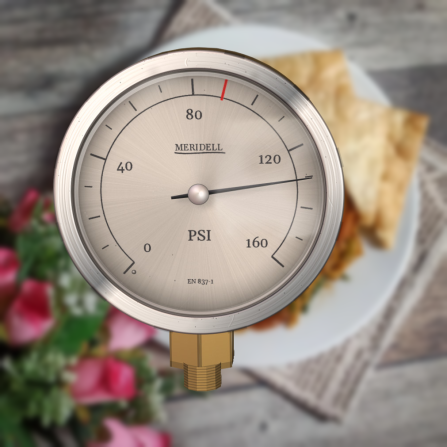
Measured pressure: 130
